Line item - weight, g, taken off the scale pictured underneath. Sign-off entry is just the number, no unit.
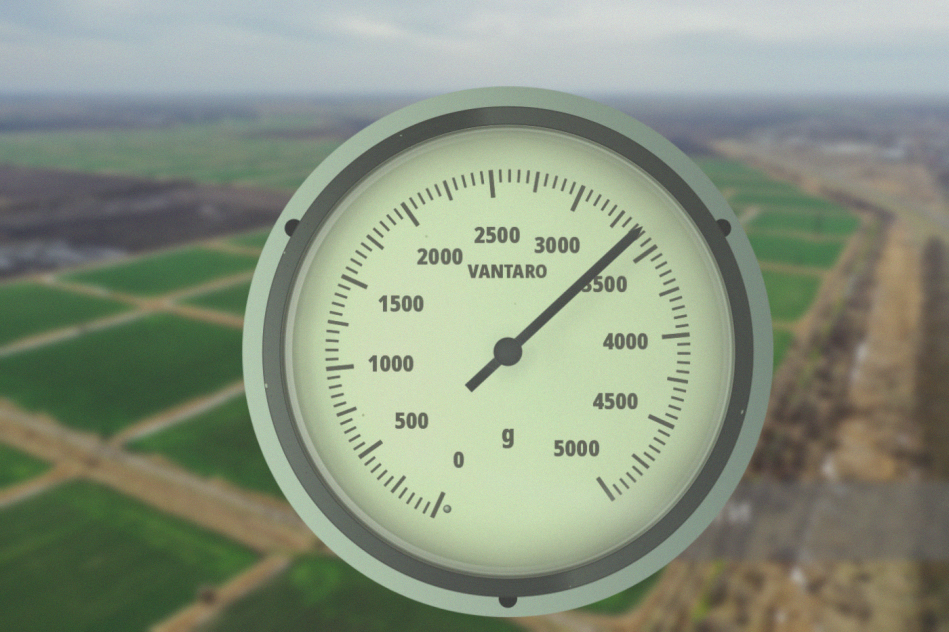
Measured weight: 3375
